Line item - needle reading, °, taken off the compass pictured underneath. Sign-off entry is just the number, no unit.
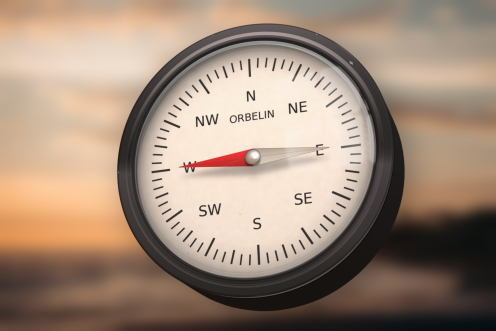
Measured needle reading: 270
